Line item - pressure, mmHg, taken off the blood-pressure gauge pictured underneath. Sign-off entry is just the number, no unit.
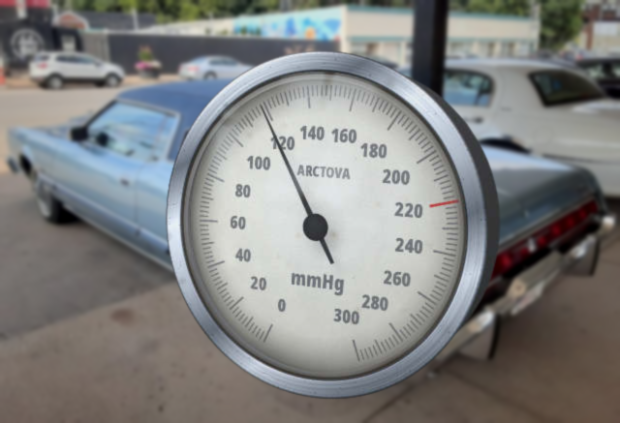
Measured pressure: 120
